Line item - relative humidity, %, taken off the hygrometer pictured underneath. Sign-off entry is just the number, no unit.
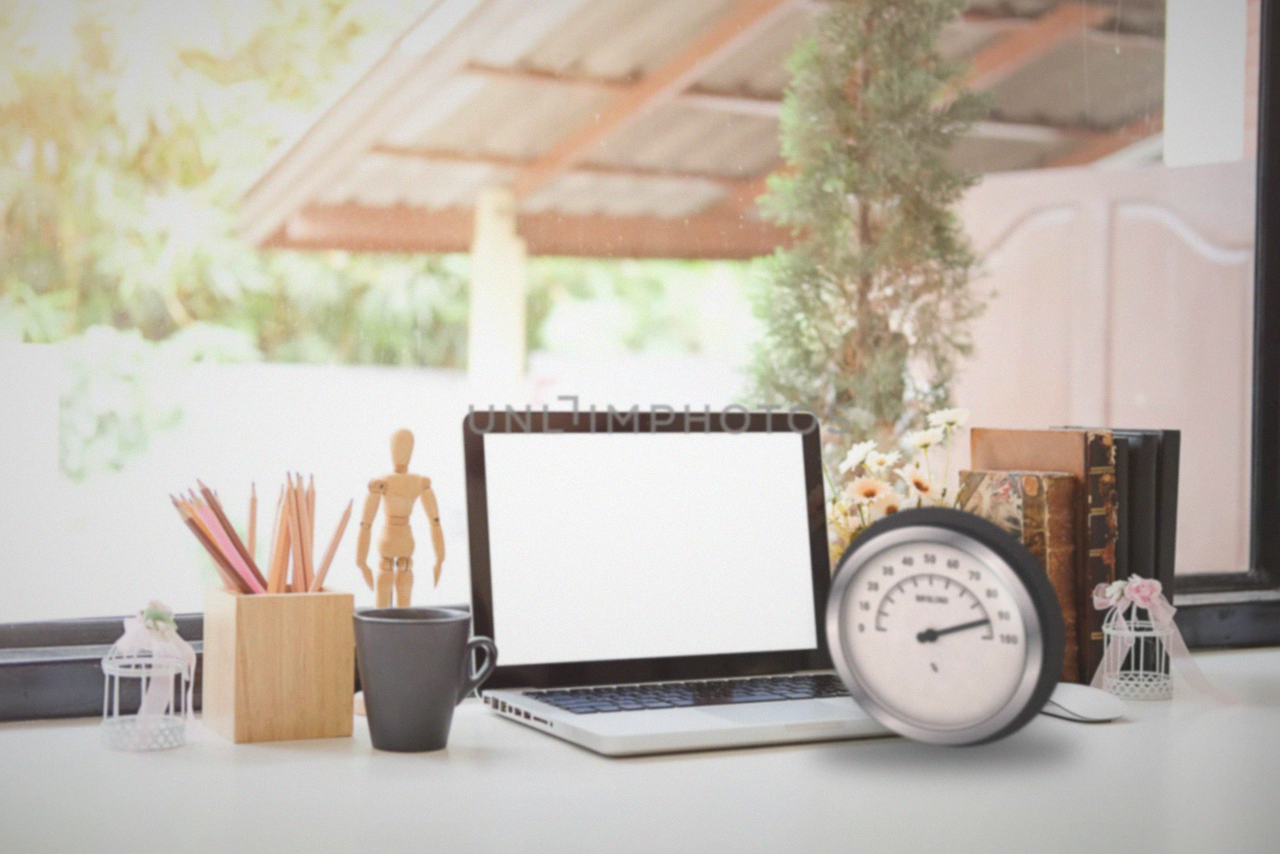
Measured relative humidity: 90
